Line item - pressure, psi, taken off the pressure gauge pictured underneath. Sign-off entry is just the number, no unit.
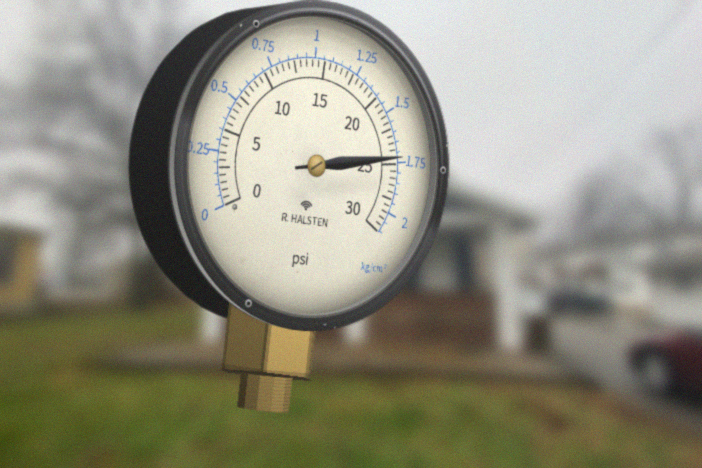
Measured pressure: 24.5
